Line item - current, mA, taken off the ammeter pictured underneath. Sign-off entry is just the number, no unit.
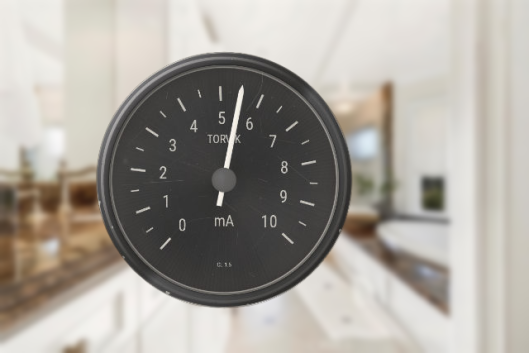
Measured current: 5.5
